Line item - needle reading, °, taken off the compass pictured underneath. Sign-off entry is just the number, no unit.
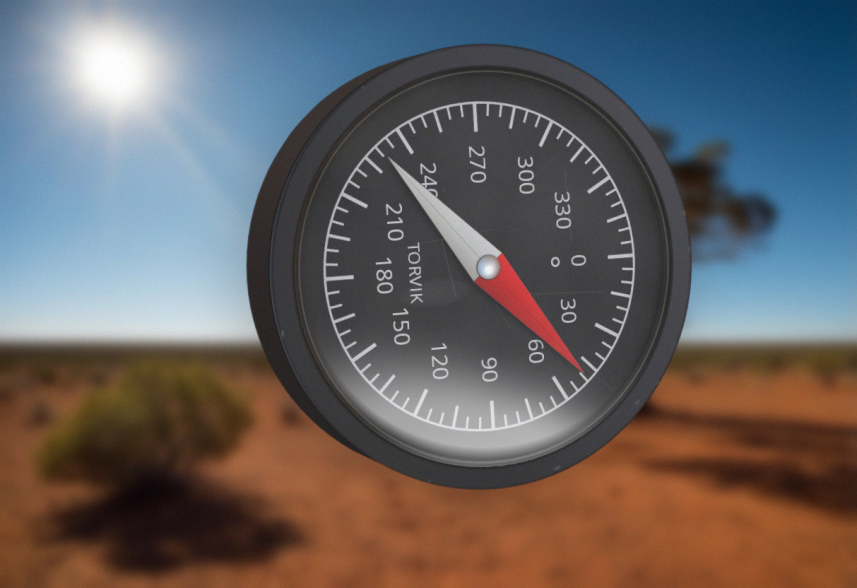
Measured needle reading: 50
